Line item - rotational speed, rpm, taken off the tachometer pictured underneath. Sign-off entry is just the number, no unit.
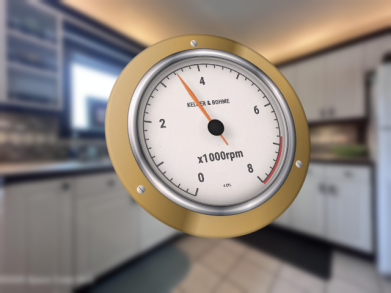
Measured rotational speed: 3400
